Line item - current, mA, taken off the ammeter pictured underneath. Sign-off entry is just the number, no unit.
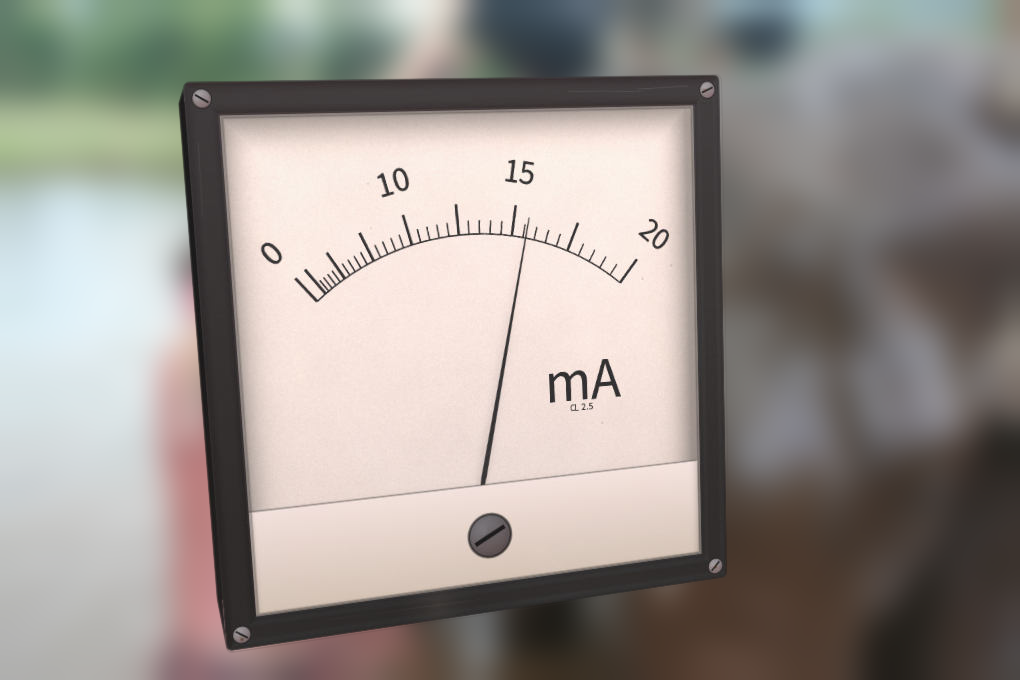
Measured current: 15.5
